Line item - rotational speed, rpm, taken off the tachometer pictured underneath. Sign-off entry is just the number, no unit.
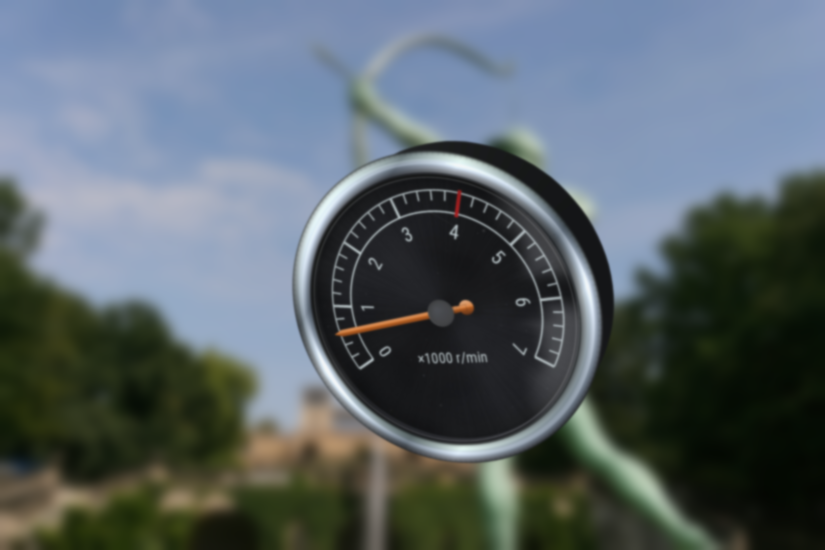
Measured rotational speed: 600
